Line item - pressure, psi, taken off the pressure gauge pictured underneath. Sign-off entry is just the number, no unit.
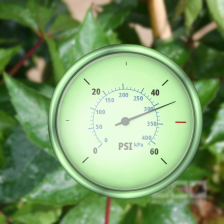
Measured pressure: 45
